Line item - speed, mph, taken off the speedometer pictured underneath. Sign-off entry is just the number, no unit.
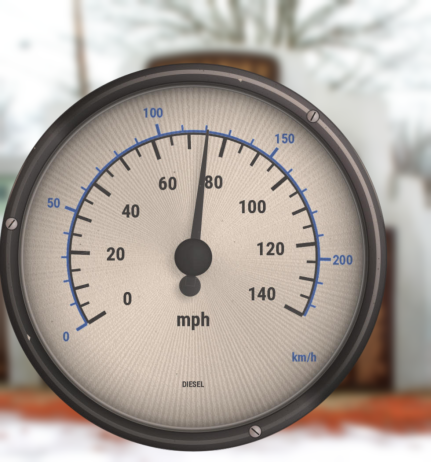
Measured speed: 75
